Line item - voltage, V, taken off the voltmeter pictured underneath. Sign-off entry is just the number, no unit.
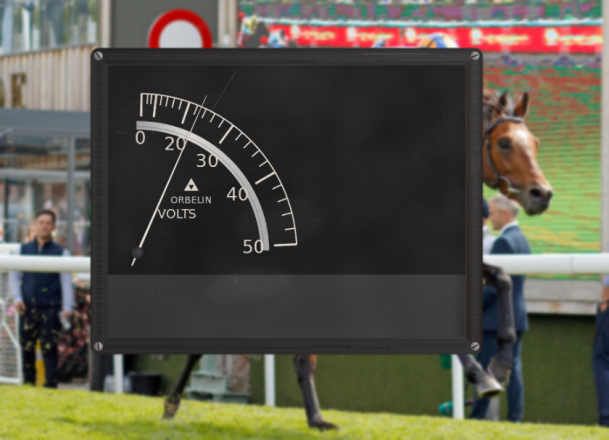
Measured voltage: 23
